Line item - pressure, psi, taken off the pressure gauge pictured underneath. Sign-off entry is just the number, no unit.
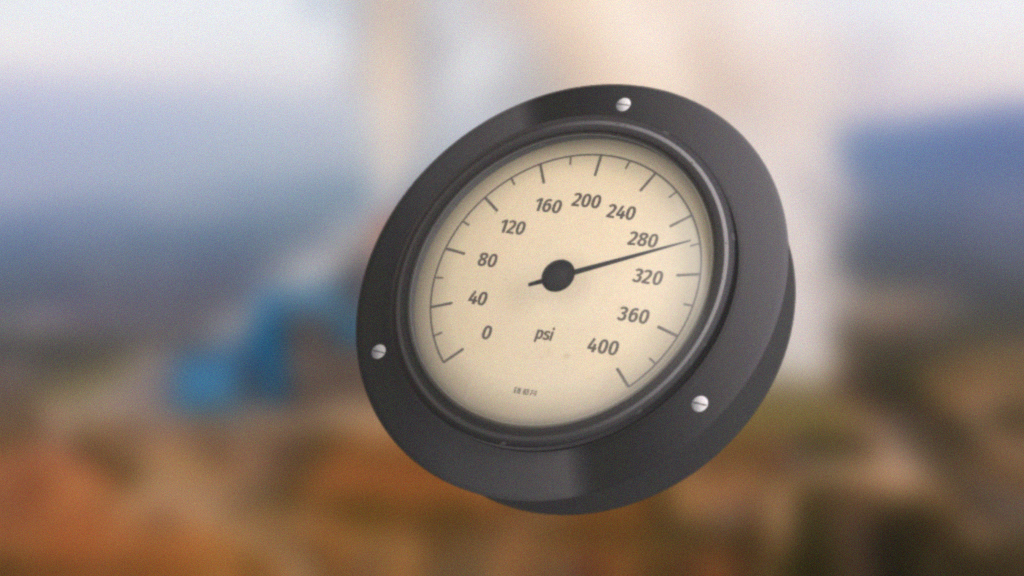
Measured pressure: 300
